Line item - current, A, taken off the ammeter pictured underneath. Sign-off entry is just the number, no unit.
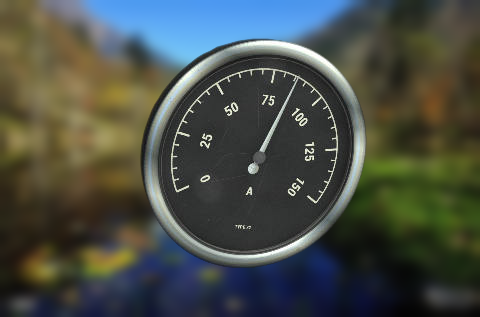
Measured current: 85
